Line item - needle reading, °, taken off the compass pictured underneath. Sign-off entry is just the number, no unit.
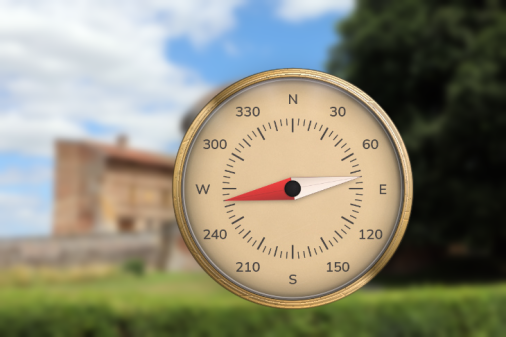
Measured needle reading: 260
